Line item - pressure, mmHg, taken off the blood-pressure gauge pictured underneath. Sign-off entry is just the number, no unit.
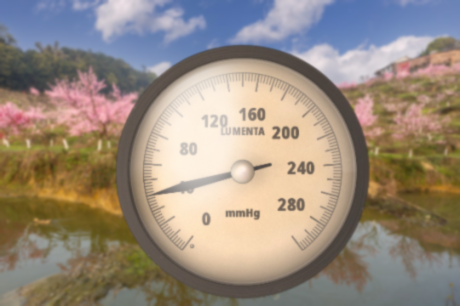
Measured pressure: 40
